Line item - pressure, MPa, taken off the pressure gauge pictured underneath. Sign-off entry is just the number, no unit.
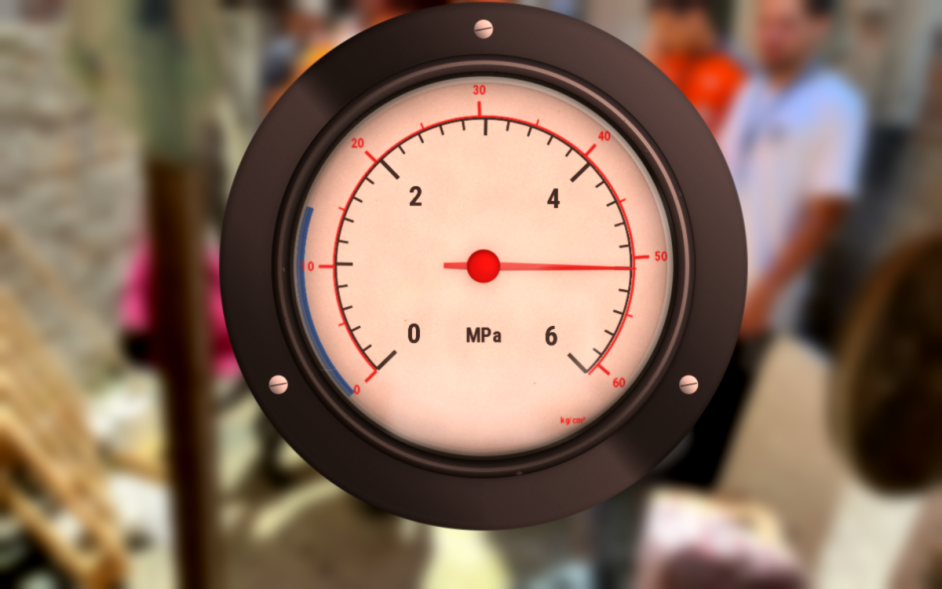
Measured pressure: 5
